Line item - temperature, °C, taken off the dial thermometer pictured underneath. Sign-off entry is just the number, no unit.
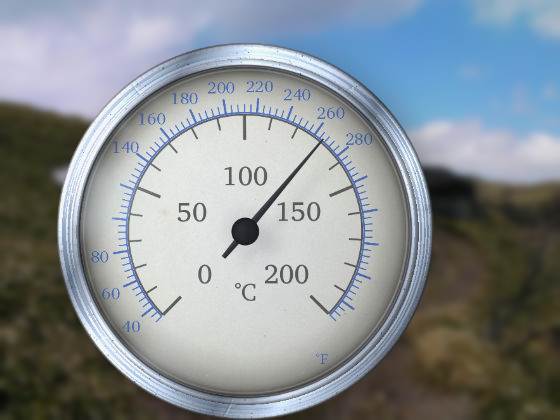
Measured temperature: 130
